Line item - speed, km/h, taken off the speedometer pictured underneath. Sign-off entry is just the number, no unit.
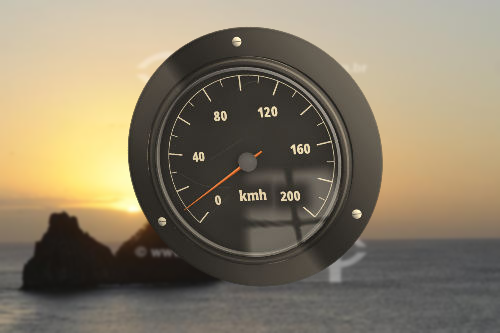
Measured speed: 10
